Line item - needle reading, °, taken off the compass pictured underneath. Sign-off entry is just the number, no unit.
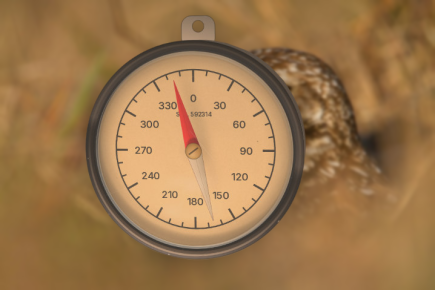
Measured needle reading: 345
